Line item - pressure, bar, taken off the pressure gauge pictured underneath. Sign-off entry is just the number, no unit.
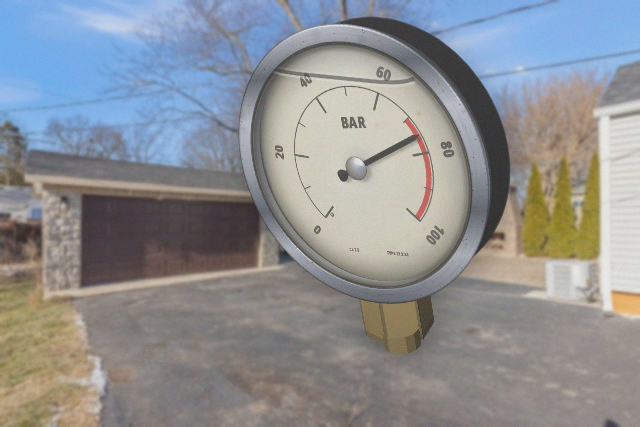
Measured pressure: 75
